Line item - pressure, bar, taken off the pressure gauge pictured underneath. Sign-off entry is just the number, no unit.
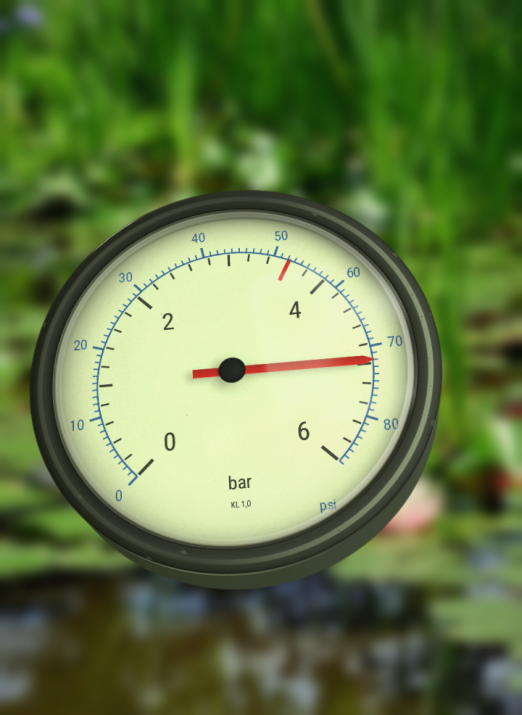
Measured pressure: 5
